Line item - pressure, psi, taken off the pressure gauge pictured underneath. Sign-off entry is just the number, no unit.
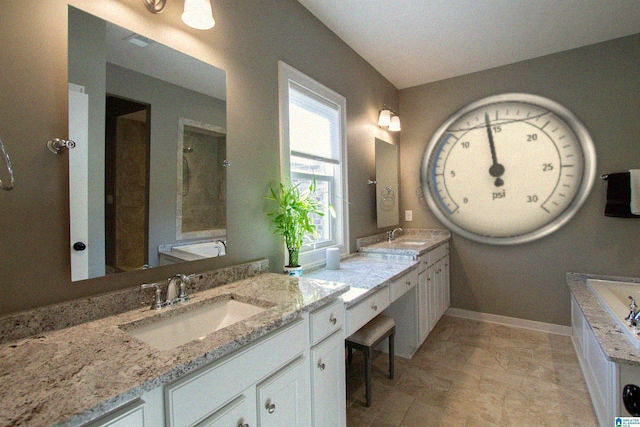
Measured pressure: 14
